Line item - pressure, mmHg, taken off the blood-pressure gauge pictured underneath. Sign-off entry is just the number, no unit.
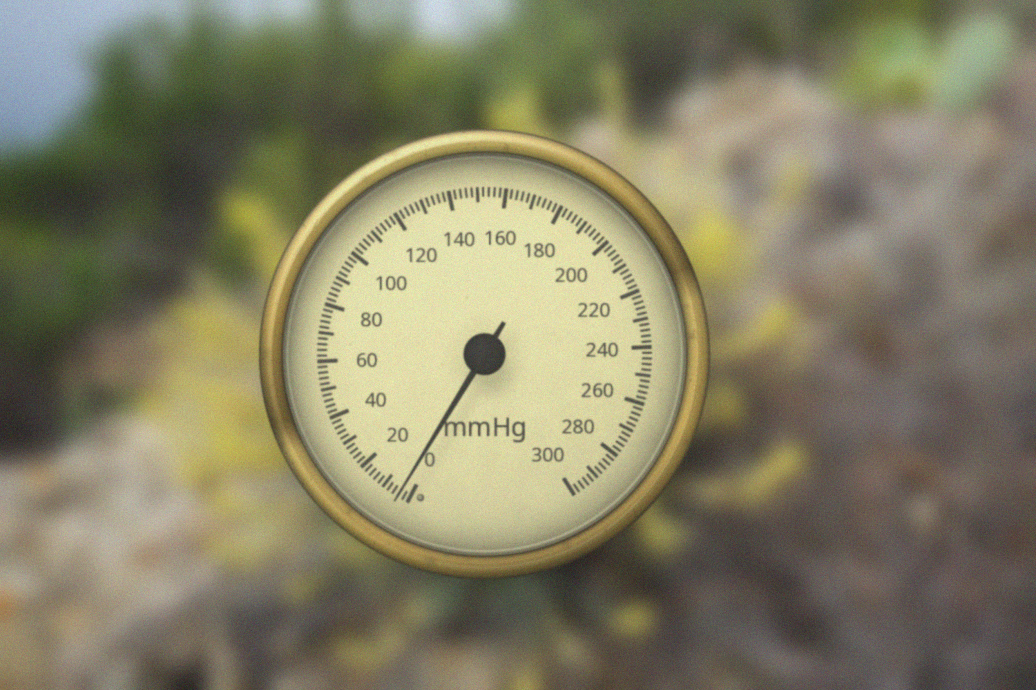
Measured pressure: 4
